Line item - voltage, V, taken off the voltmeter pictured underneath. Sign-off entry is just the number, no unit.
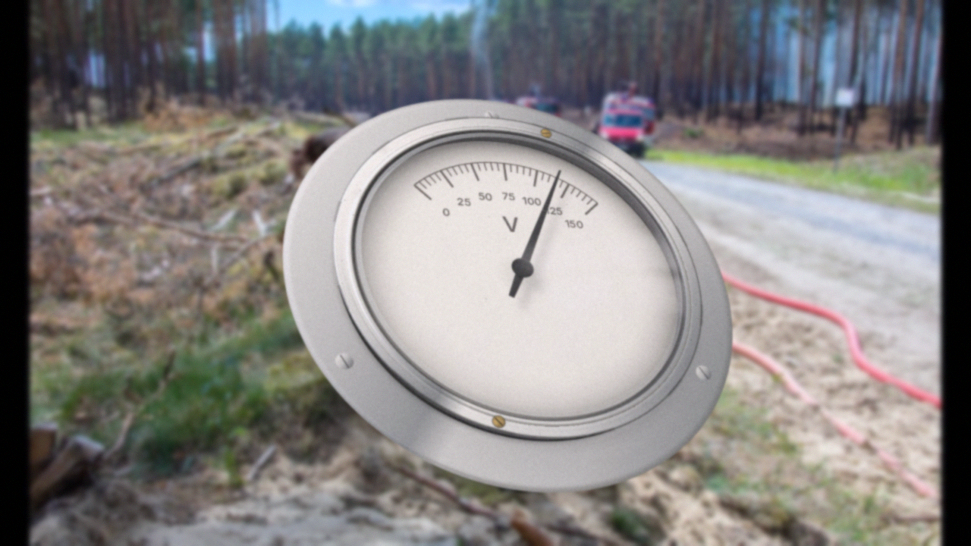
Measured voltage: 115
